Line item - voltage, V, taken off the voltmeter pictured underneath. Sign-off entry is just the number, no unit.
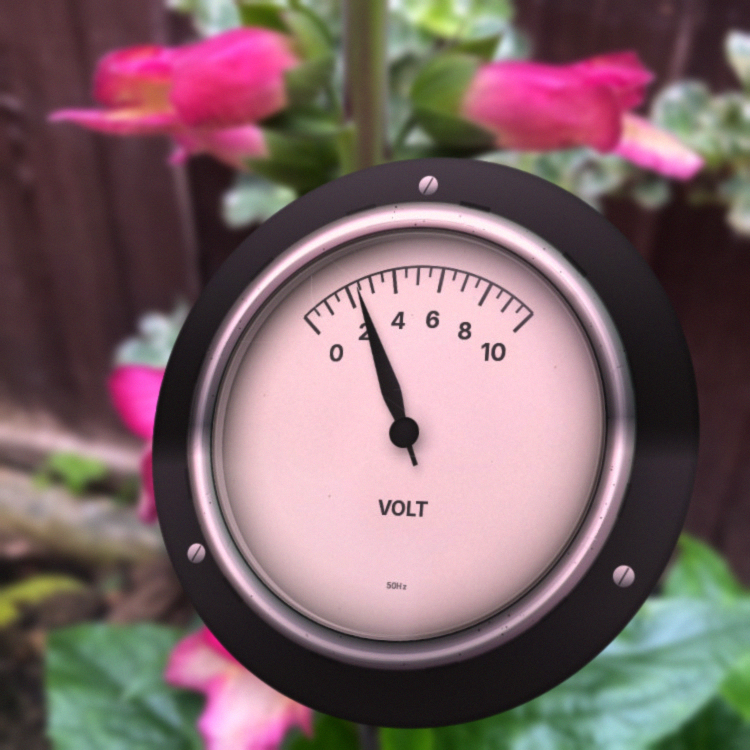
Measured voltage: 2.5
